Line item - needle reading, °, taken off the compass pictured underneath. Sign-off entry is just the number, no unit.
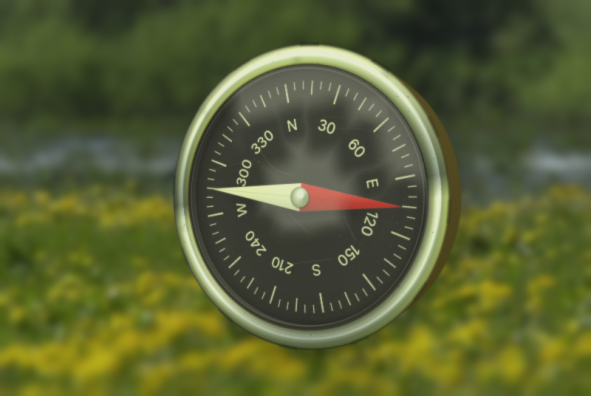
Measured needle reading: 105
